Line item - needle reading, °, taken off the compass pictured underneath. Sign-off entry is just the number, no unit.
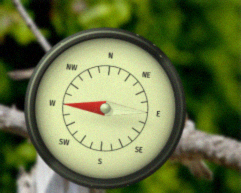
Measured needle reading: 270
